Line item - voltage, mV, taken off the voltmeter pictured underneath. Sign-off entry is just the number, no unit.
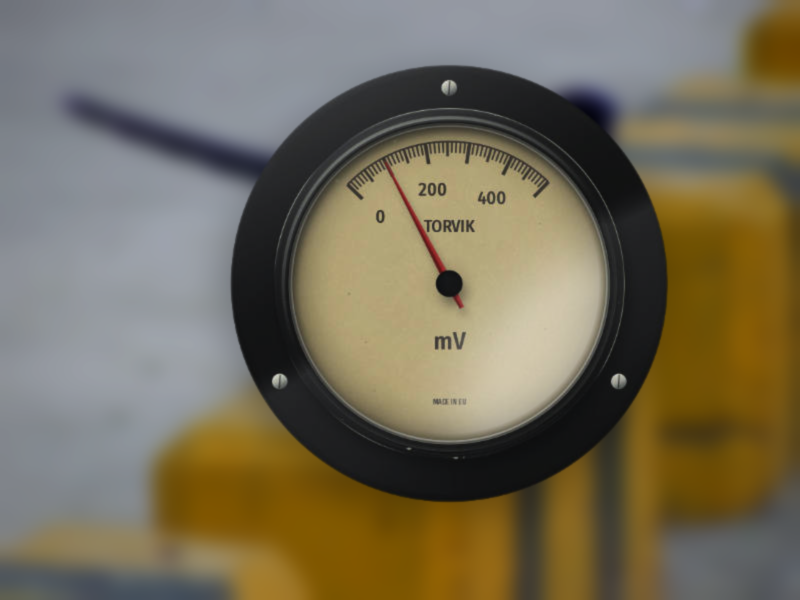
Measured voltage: 100
